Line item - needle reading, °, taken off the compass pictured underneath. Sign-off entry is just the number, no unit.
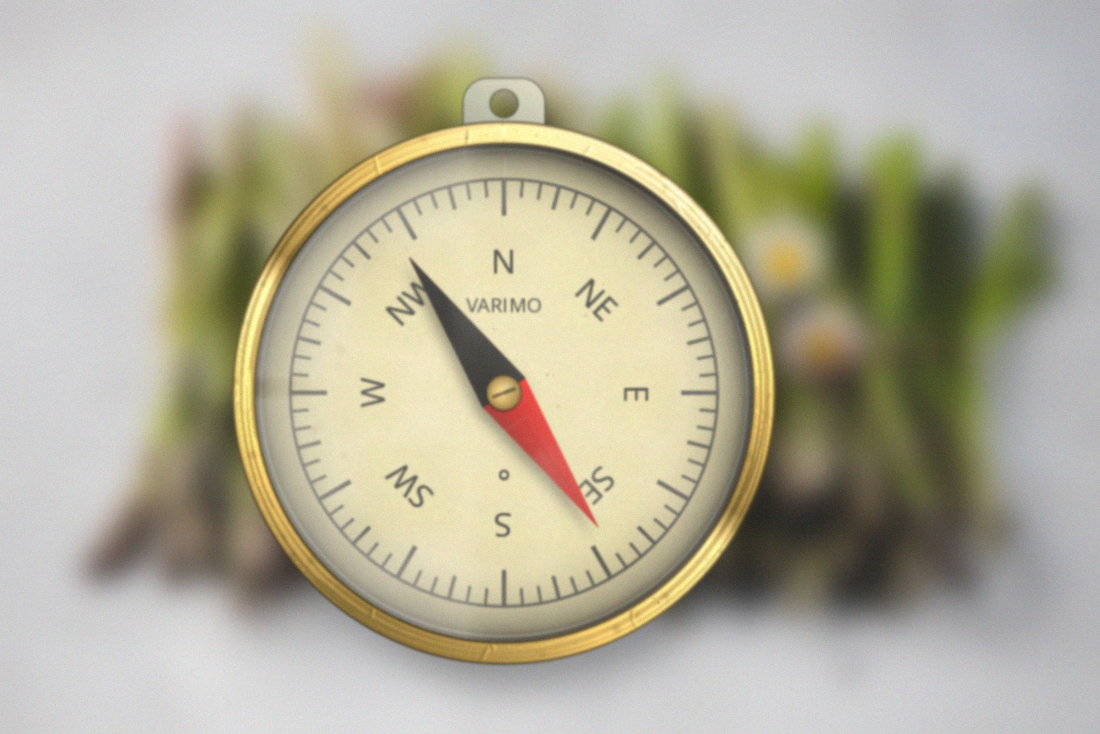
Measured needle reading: 145
